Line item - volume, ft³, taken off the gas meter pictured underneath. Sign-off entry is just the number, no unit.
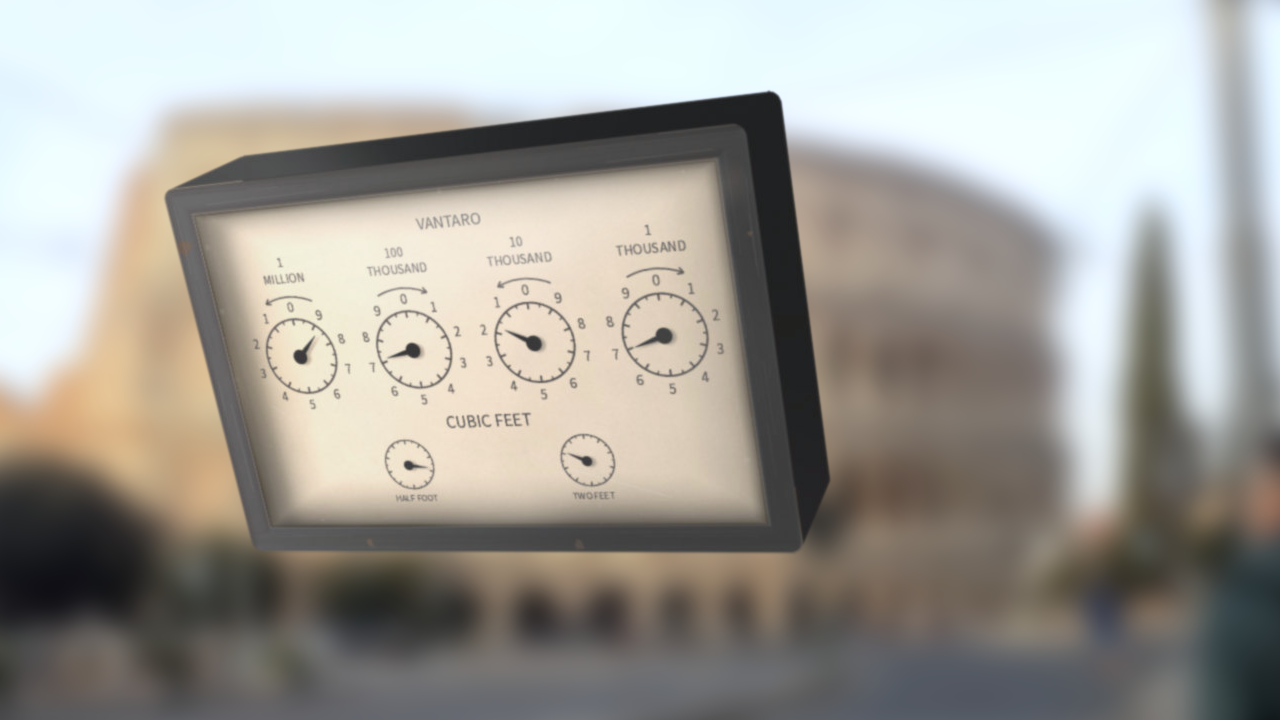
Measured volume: 871700
